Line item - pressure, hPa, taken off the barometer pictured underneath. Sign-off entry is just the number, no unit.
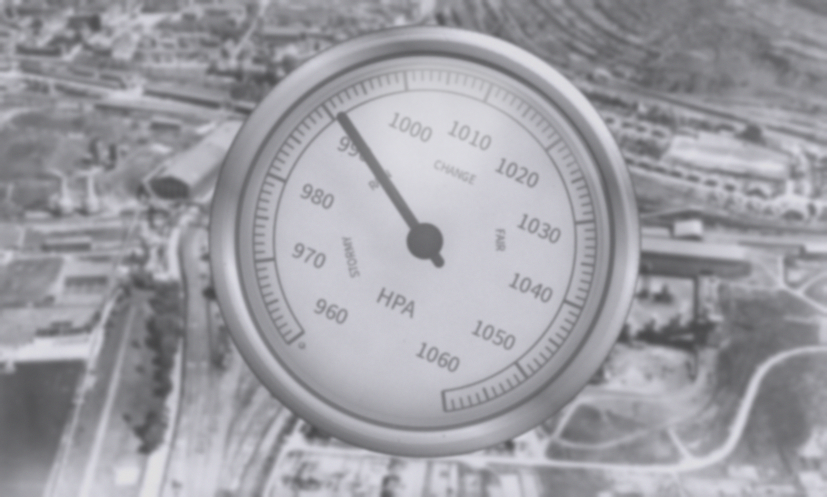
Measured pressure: 991
